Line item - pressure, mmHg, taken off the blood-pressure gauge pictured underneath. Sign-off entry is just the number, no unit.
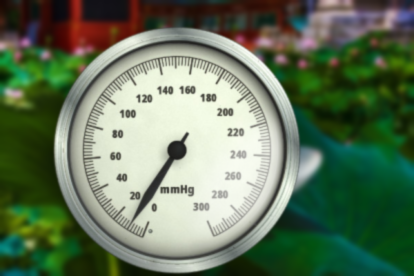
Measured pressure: 10
